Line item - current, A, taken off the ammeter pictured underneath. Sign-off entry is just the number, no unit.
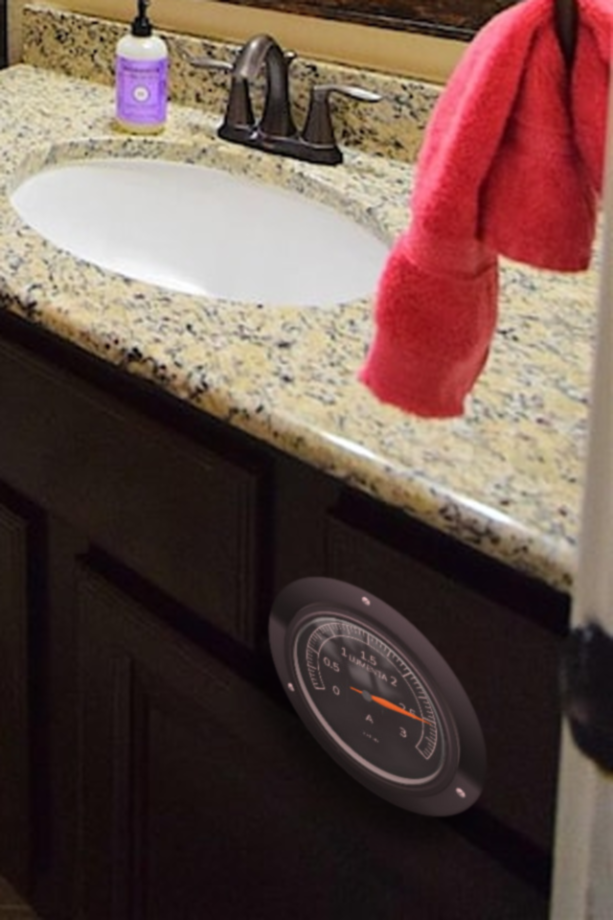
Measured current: 2.5
